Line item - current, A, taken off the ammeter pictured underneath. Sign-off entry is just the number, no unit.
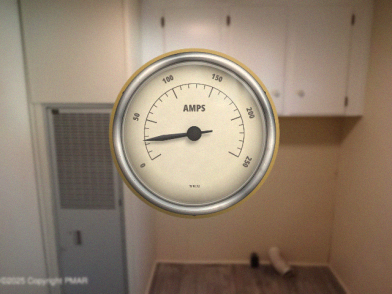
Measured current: 25
